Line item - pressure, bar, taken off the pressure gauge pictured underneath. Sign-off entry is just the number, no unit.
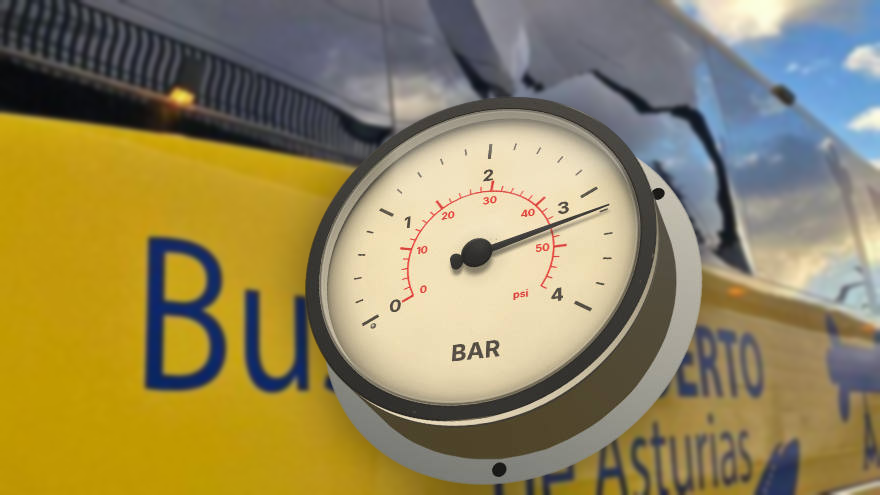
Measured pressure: 3.2
